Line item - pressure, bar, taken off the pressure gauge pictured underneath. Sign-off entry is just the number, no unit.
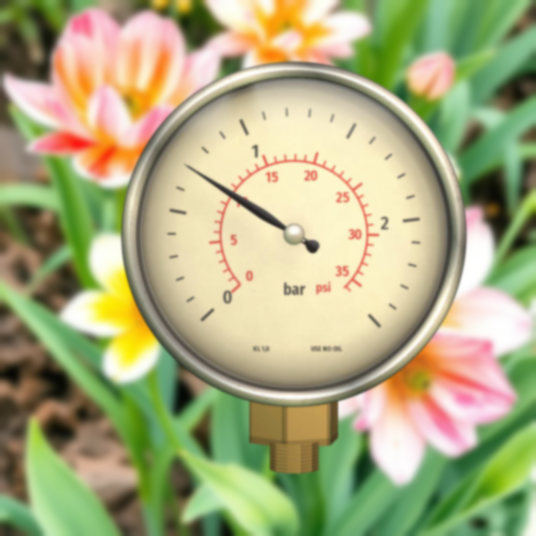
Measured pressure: 0.7
